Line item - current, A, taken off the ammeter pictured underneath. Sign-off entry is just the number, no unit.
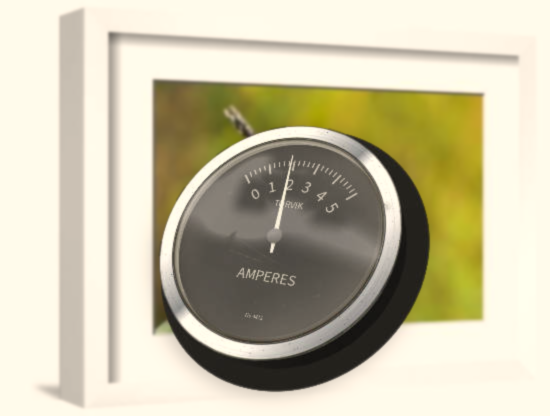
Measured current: 2
